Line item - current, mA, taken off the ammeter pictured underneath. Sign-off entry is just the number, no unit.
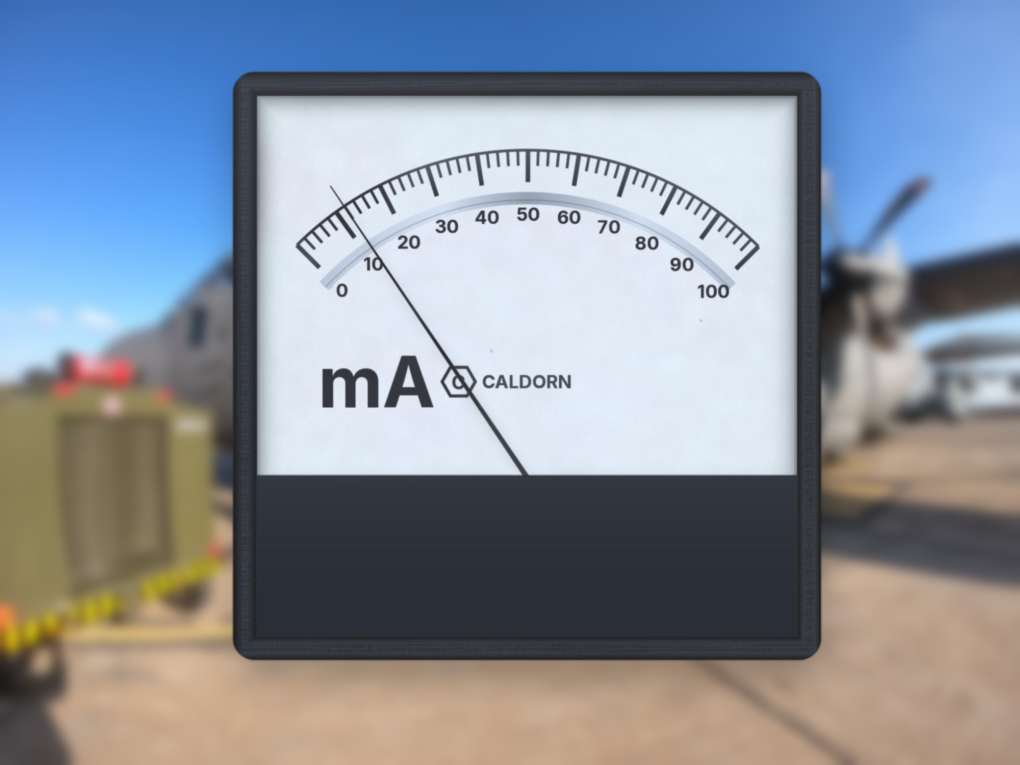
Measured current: 12
